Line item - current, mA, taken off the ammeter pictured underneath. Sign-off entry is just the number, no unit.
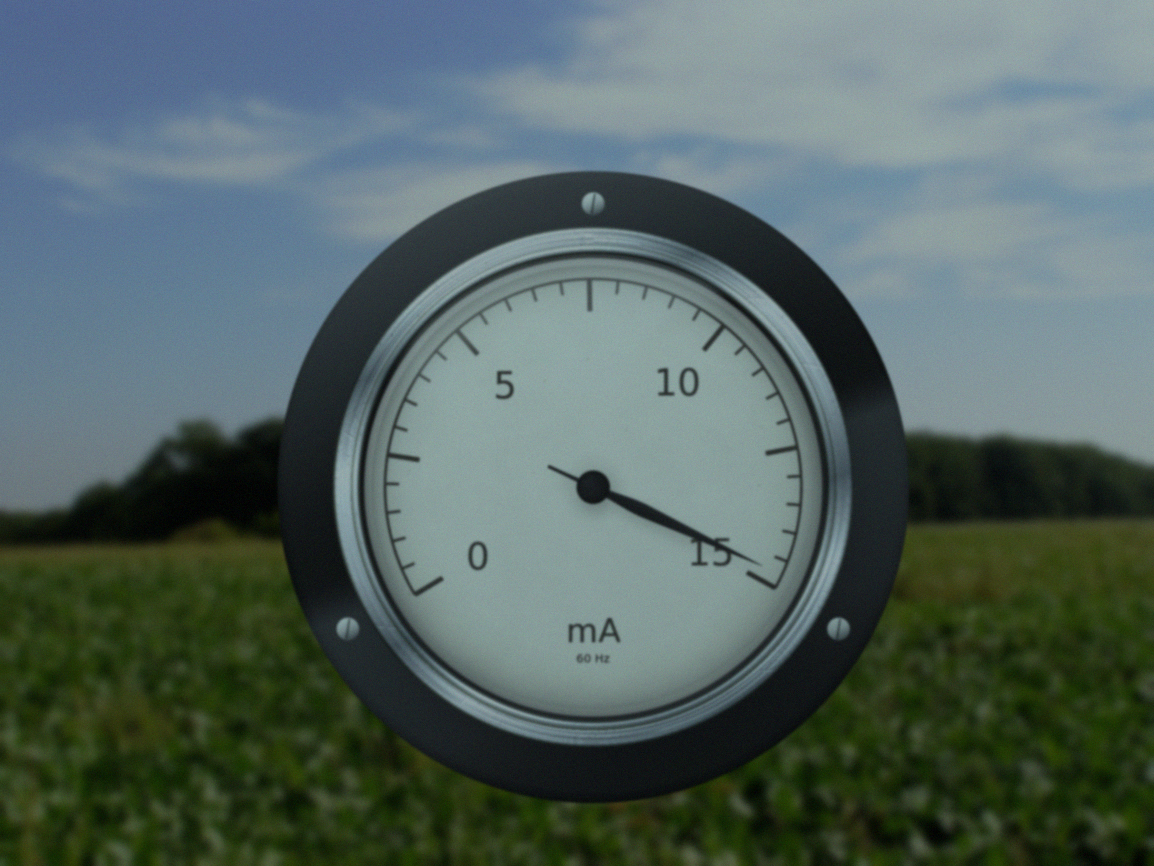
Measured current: 14.75
